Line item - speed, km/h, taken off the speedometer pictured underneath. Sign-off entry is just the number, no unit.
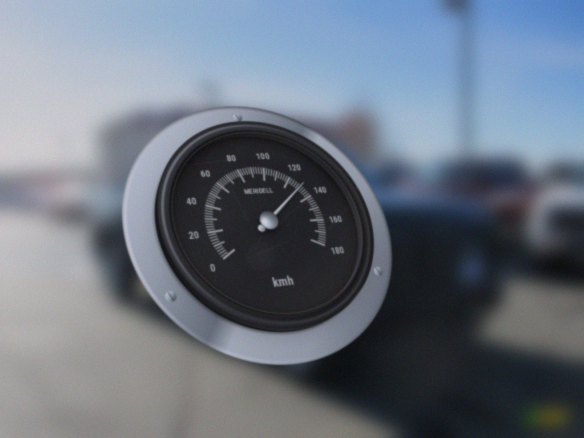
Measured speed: 130
